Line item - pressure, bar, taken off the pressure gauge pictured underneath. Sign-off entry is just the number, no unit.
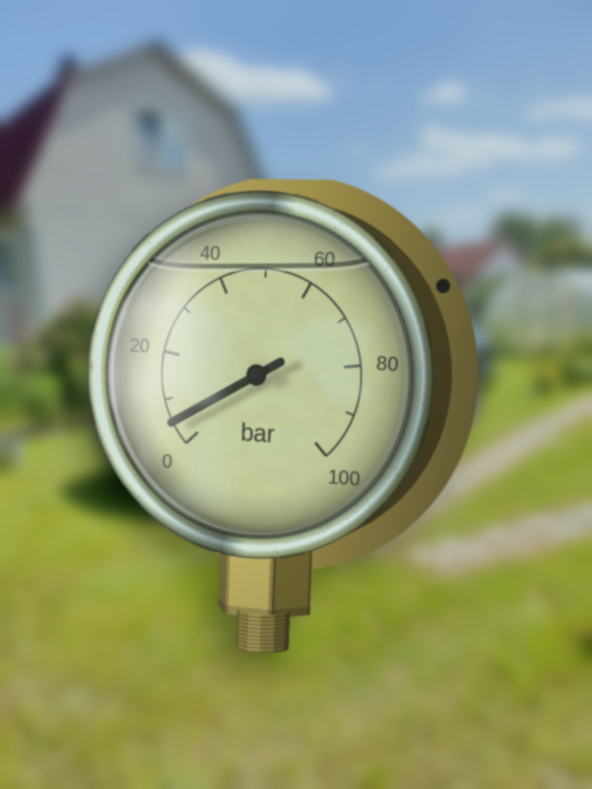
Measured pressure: 5
